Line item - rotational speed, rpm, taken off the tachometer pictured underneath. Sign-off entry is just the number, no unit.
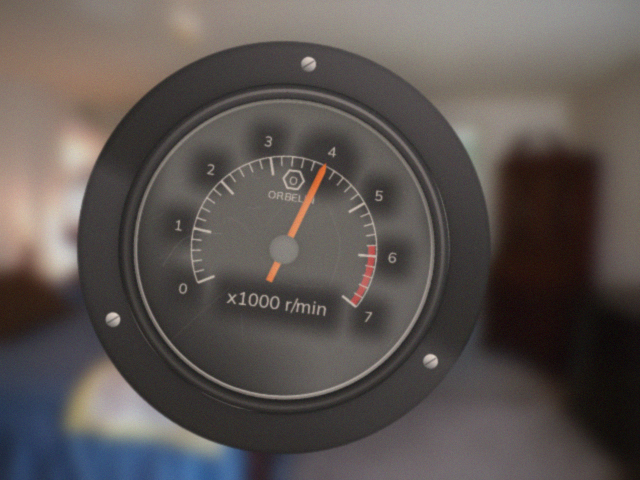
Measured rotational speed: 4000
